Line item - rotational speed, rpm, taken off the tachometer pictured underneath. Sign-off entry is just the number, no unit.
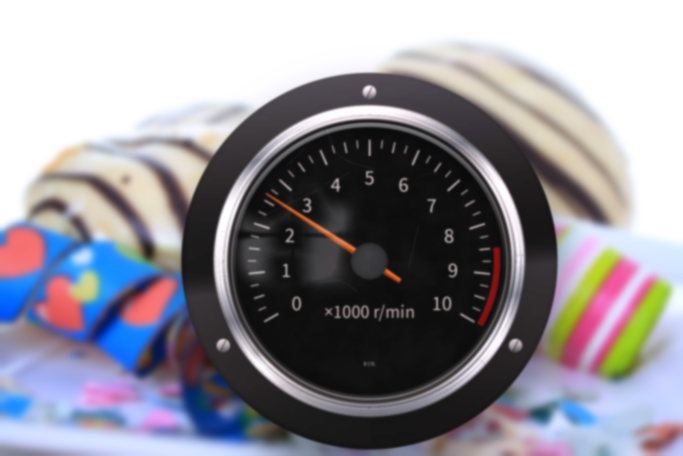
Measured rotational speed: 2625
